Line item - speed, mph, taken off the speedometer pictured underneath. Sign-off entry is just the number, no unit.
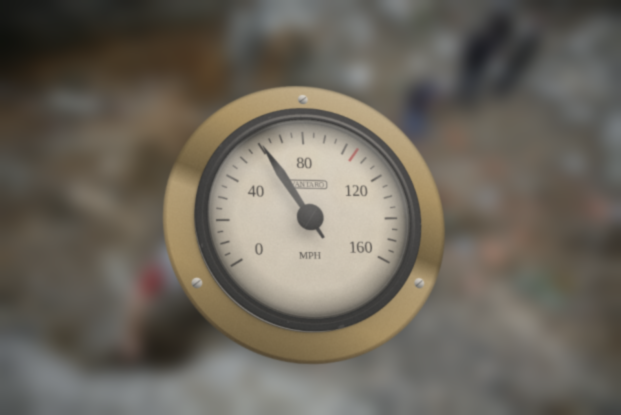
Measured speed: 60
